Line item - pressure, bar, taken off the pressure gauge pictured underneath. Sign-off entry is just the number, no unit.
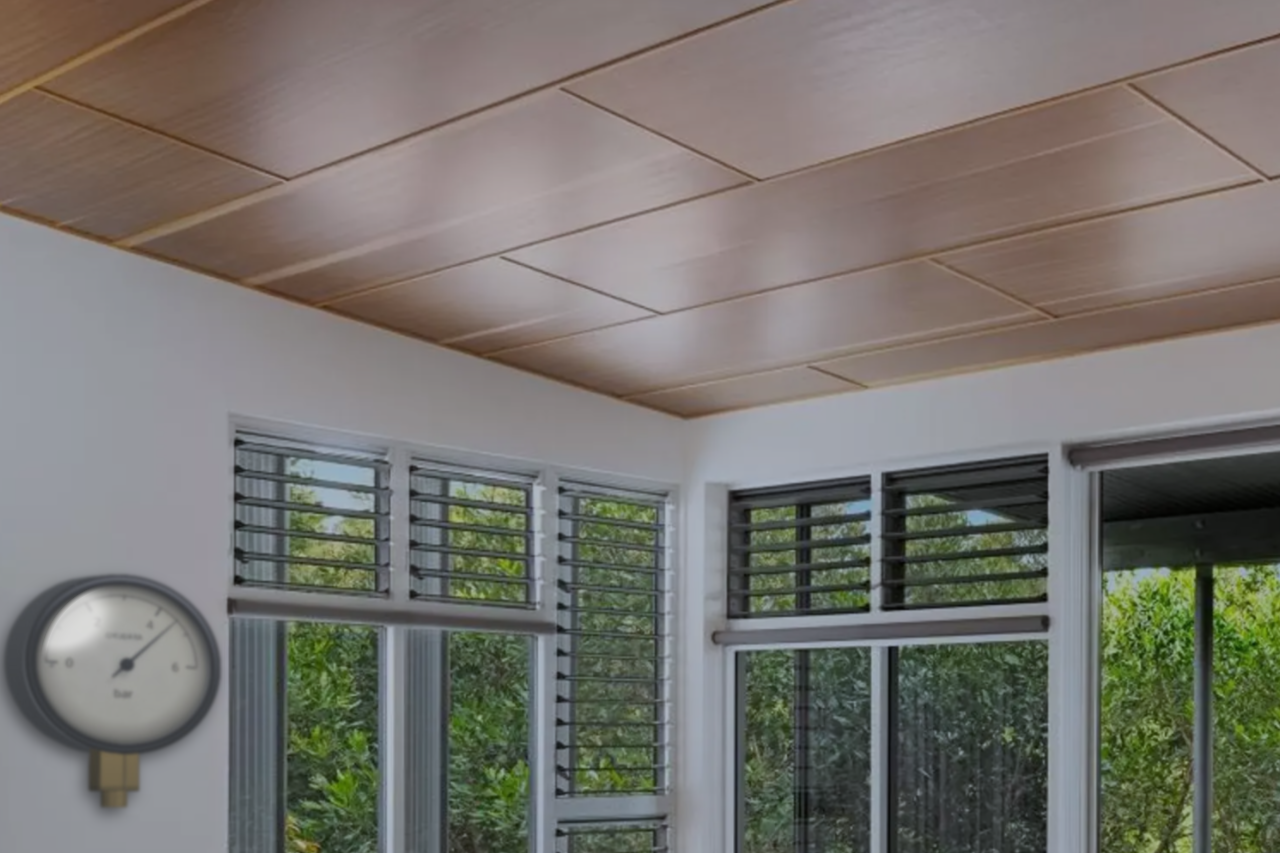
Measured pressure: 4.5
